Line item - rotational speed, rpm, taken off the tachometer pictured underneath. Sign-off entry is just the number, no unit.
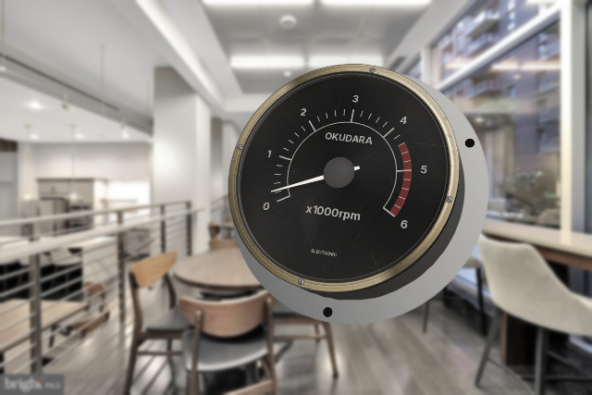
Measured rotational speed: 200
